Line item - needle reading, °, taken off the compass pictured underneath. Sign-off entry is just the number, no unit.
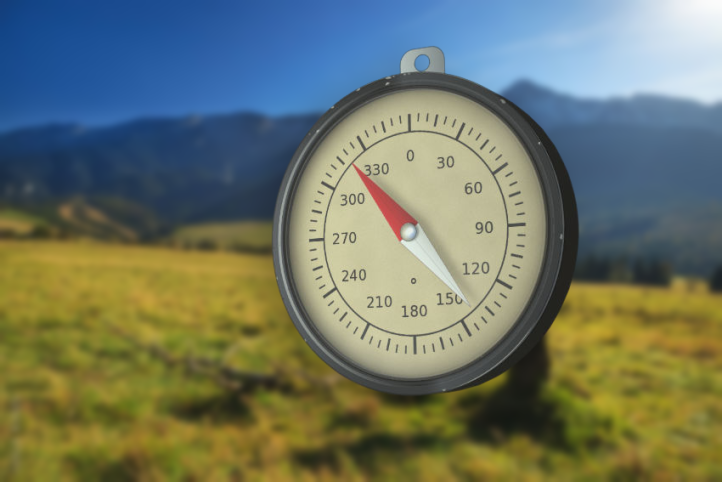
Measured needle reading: 320
